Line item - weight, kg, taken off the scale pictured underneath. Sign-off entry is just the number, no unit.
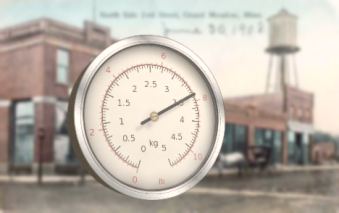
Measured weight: 3.5
